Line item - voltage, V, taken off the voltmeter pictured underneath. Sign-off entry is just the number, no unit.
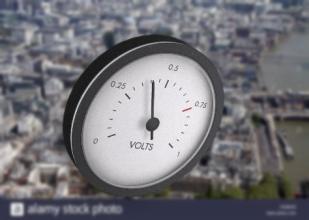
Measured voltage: 0.4
